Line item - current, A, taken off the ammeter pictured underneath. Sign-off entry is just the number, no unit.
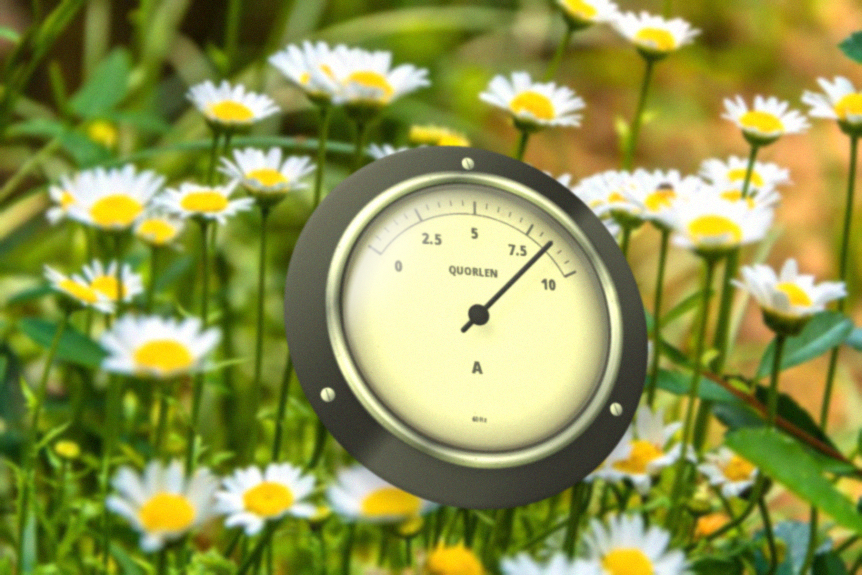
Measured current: 8.5
